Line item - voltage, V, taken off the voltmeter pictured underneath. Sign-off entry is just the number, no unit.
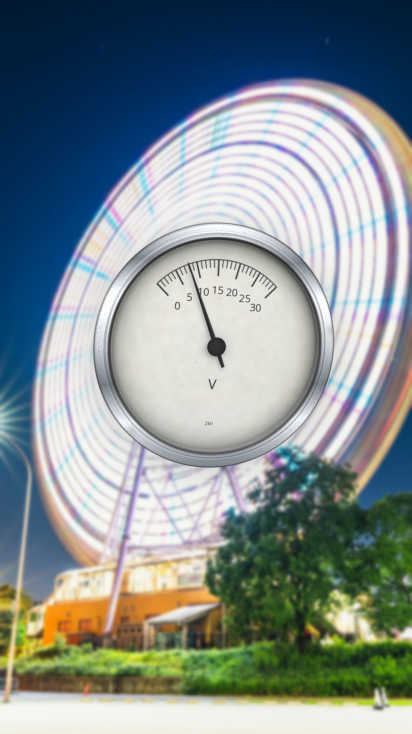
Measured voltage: 8
